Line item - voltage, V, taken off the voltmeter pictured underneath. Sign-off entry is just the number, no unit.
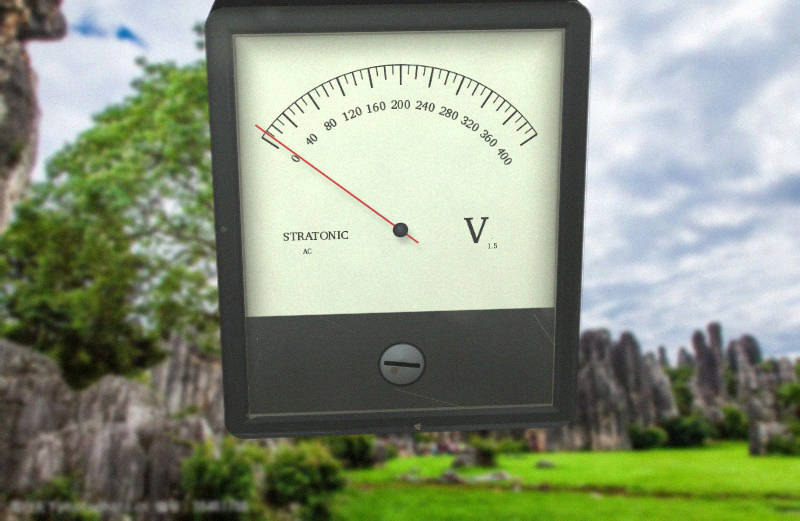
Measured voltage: 10
